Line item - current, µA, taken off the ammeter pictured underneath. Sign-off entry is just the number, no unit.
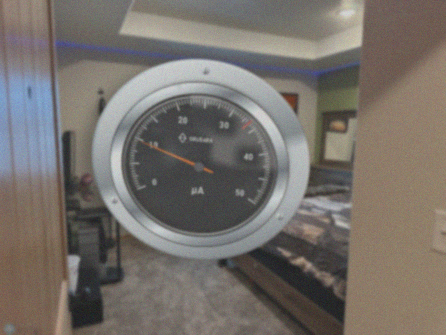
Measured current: 10
